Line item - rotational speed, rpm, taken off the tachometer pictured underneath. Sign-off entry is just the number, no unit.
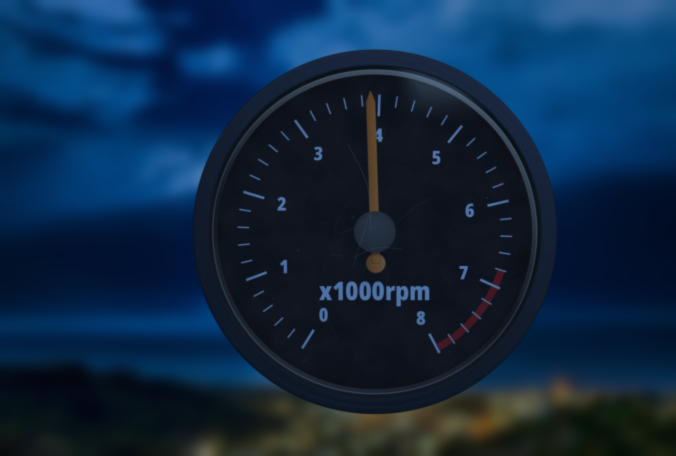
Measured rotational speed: 3900
